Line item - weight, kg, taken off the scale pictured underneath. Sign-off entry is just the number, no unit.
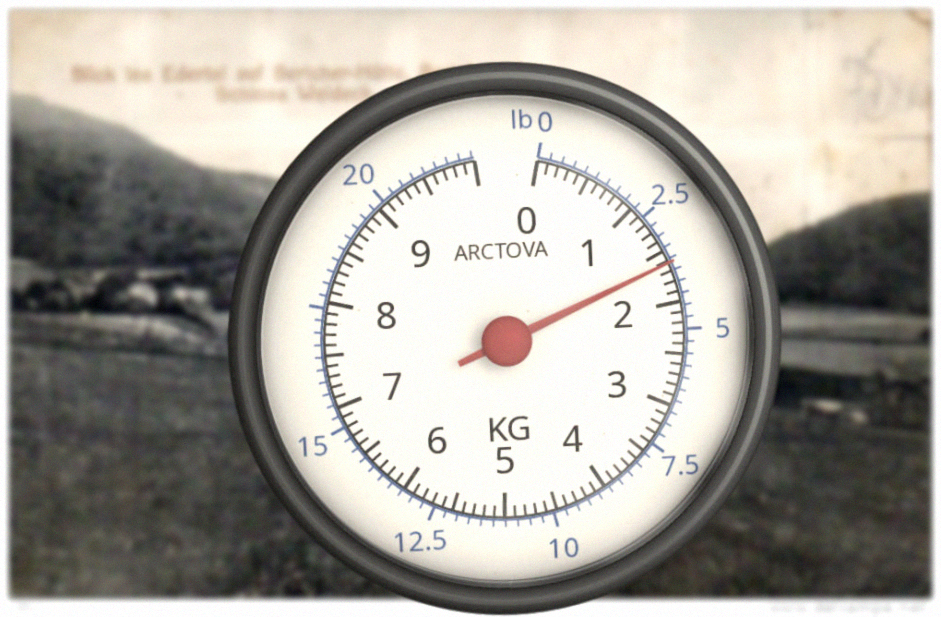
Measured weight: 1.6
